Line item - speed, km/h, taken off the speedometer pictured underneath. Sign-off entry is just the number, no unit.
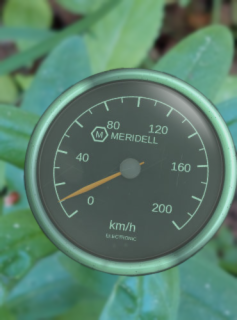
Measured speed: 10
